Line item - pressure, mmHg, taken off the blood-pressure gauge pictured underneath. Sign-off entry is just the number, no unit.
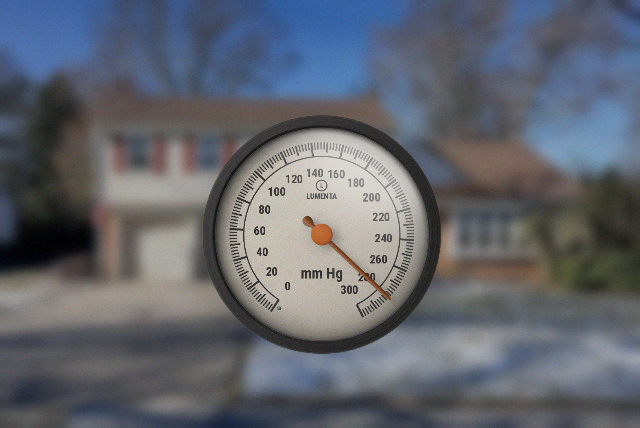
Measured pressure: 280
